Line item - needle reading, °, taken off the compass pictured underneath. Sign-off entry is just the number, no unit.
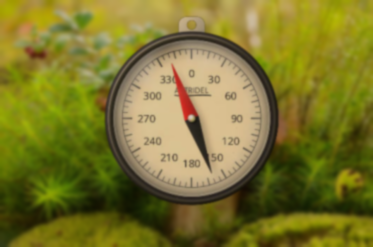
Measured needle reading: 340
